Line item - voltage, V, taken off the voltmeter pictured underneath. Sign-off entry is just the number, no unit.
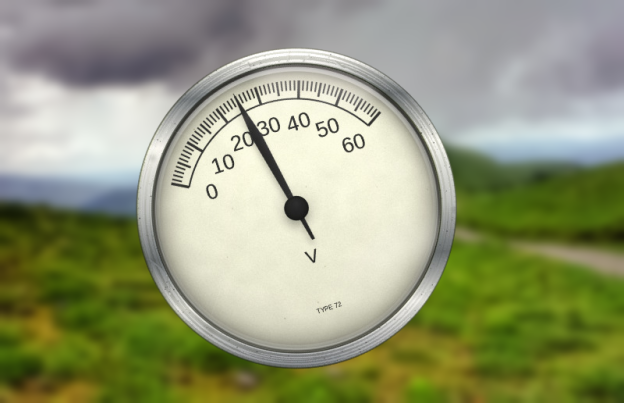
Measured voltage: 25
